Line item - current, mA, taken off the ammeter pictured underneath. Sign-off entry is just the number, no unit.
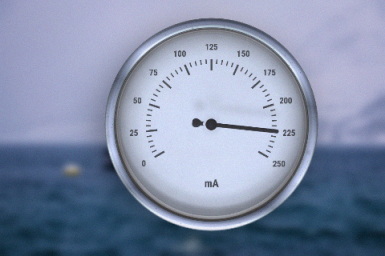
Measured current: 225
